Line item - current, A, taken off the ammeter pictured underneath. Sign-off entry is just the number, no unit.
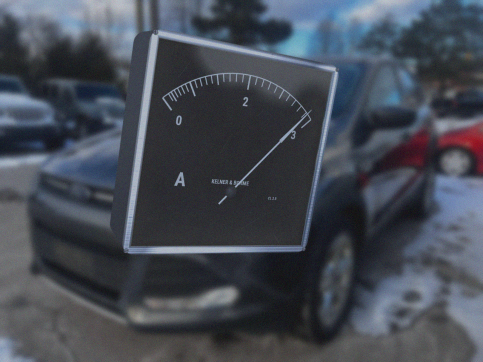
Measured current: 2.9
